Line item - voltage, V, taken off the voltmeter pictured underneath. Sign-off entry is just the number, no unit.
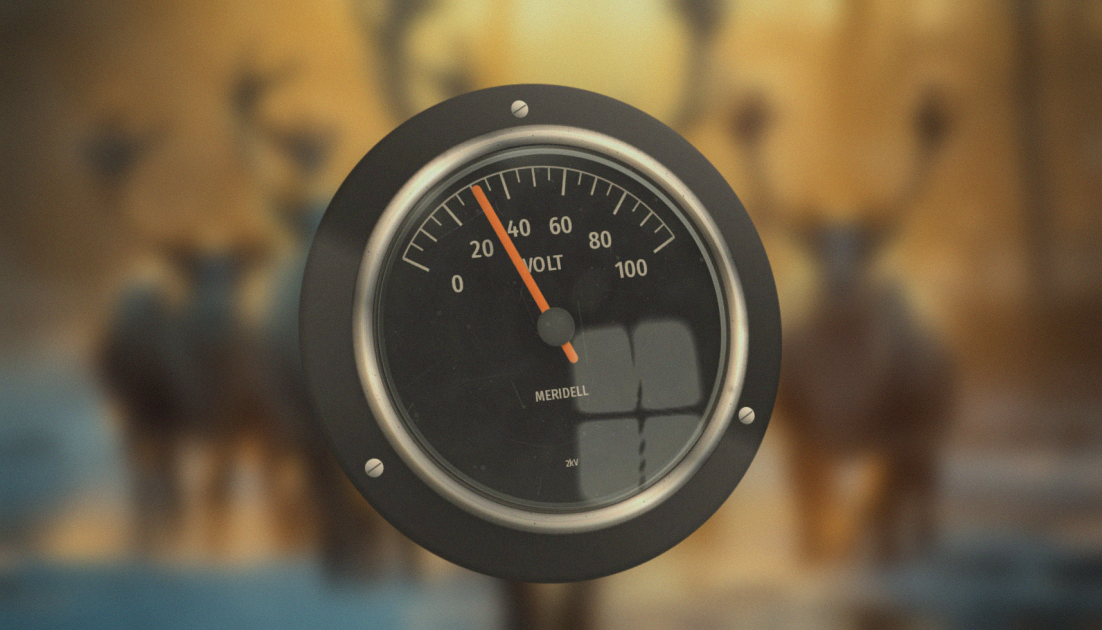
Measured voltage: 30
